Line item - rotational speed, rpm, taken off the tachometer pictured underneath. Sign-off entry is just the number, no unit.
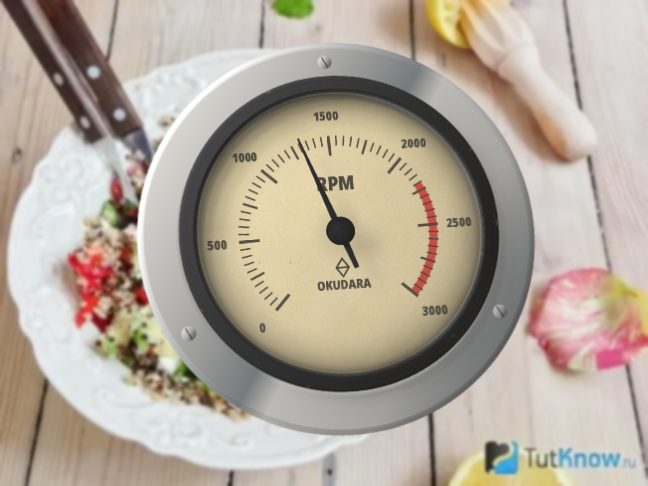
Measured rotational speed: 1300
